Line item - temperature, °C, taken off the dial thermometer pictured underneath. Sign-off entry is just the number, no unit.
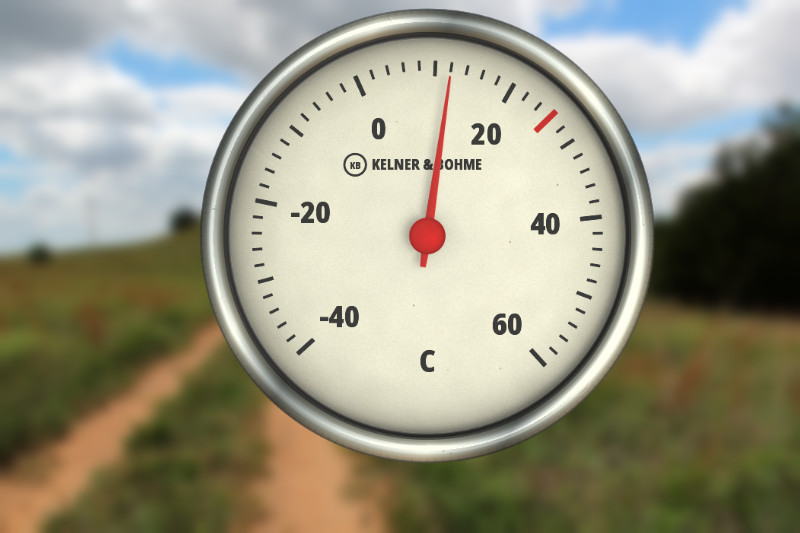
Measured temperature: 12
